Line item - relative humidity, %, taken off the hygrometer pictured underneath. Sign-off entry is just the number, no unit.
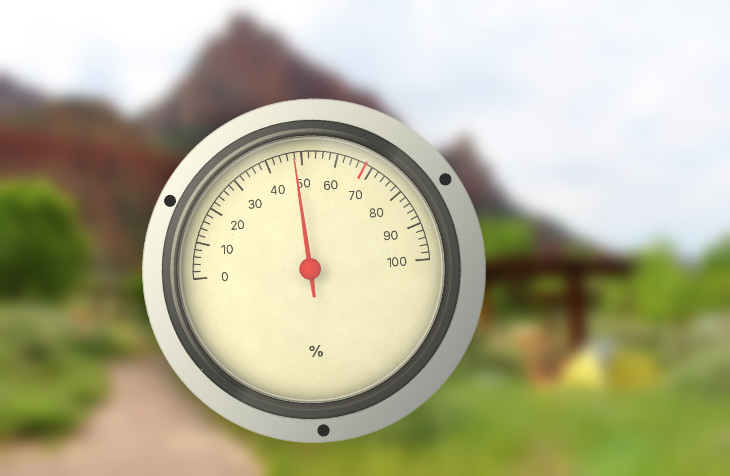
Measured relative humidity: 48
